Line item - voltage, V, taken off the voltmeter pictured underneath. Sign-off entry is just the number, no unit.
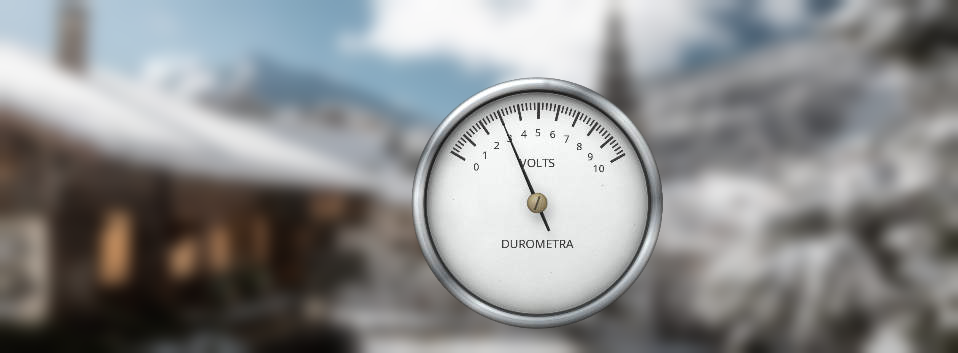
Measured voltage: 3
